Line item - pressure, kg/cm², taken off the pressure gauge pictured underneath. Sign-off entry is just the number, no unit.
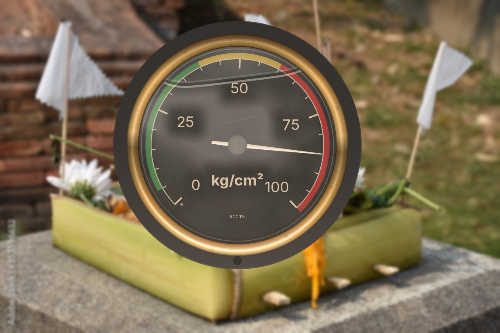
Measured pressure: 85
